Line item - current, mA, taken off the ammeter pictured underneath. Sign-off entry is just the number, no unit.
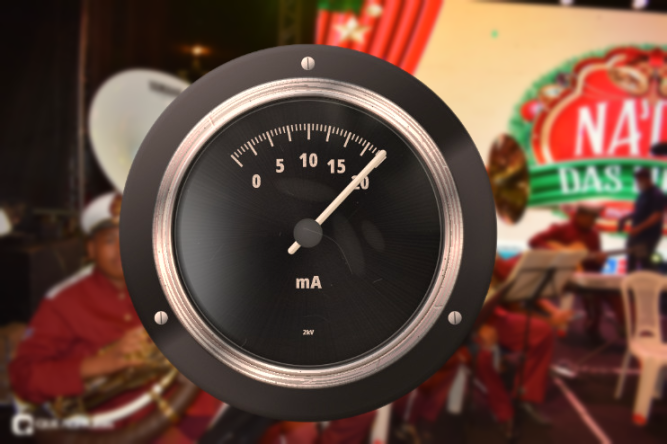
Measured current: 19.5
